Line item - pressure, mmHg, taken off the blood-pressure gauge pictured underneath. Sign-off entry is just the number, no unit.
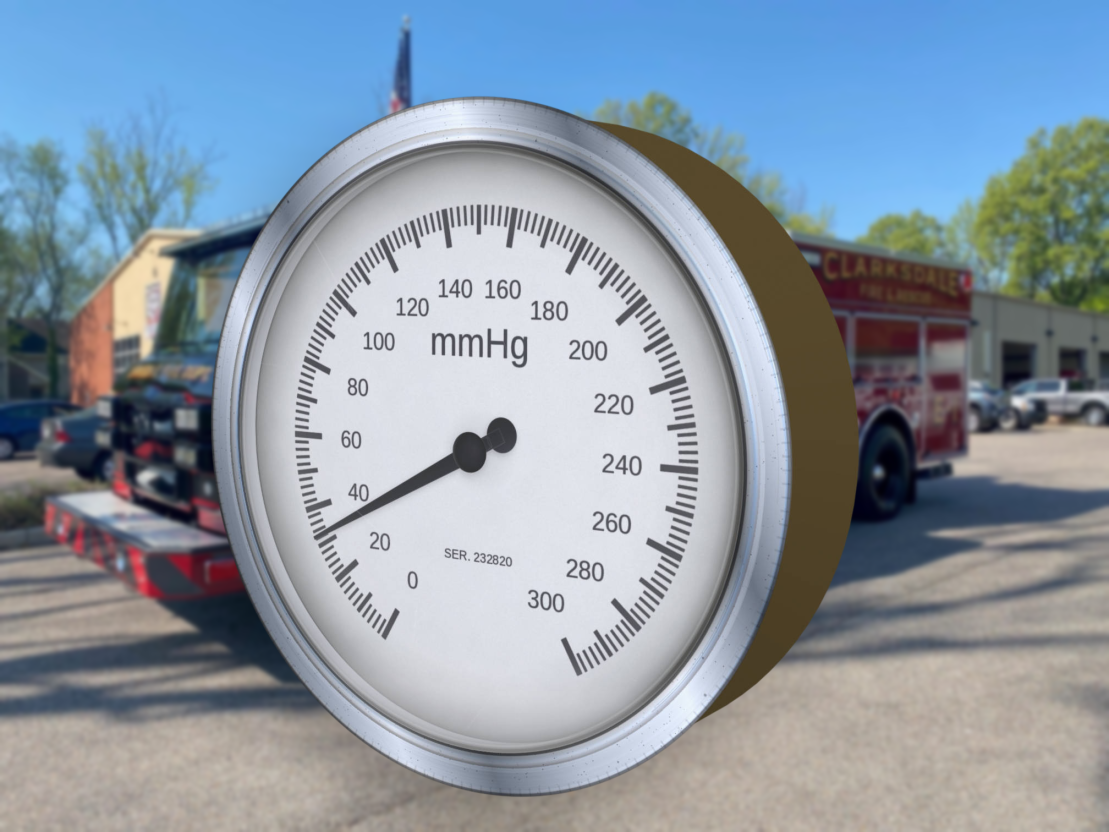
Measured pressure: 32
